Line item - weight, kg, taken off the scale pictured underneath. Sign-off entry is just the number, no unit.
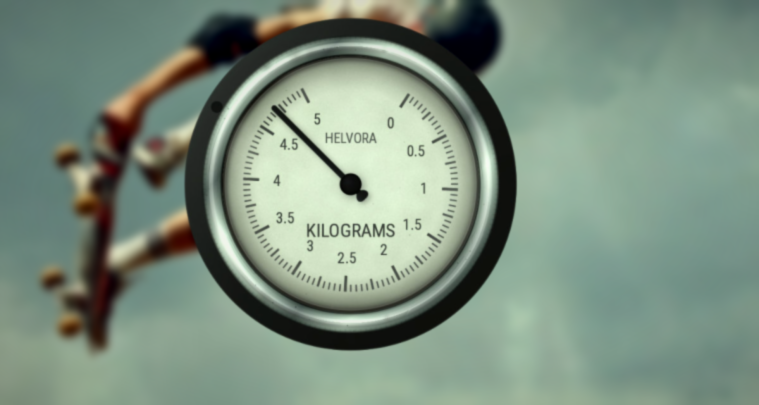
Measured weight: 4.7
